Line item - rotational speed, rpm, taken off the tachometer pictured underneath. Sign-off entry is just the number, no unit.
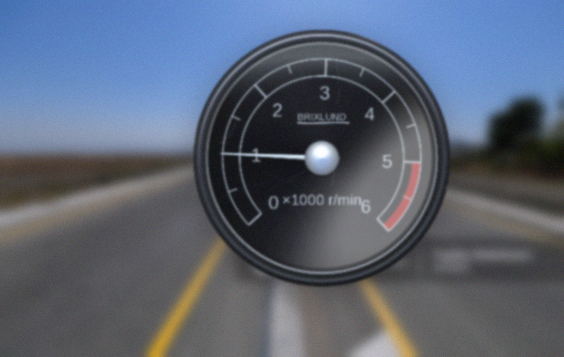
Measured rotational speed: 1000
